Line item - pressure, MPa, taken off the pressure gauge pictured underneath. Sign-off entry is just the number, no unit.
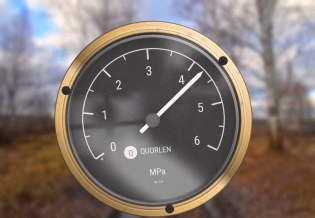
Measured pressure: 4.25
